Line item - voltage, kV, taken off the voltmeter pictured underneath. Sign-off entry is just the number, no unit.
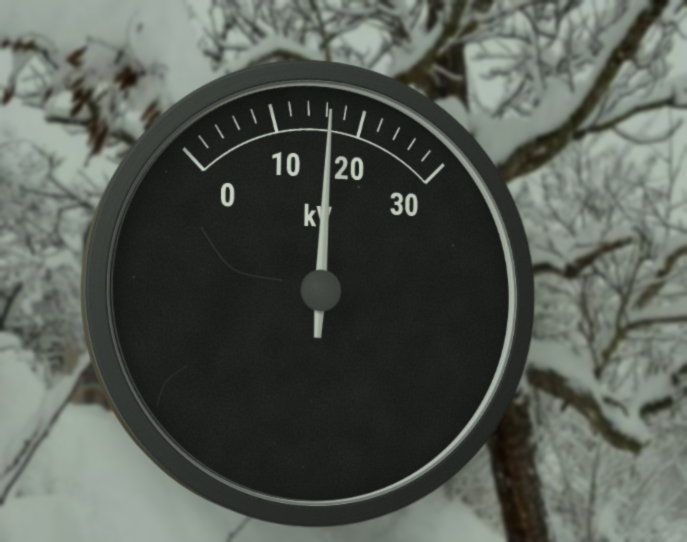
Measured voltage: 16
